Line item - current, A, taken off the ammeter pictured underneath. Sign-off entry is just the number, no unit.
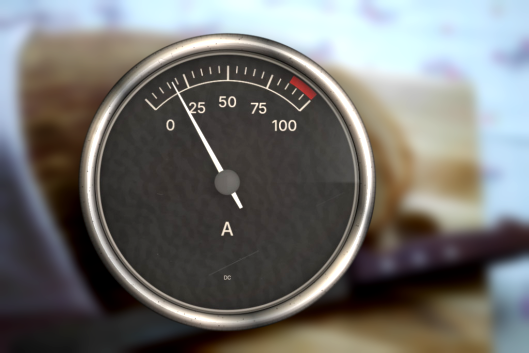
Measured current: 17.5
